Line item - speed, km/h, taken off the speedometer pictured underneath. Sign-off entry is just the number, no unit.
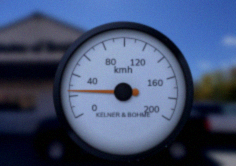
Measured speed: 25
